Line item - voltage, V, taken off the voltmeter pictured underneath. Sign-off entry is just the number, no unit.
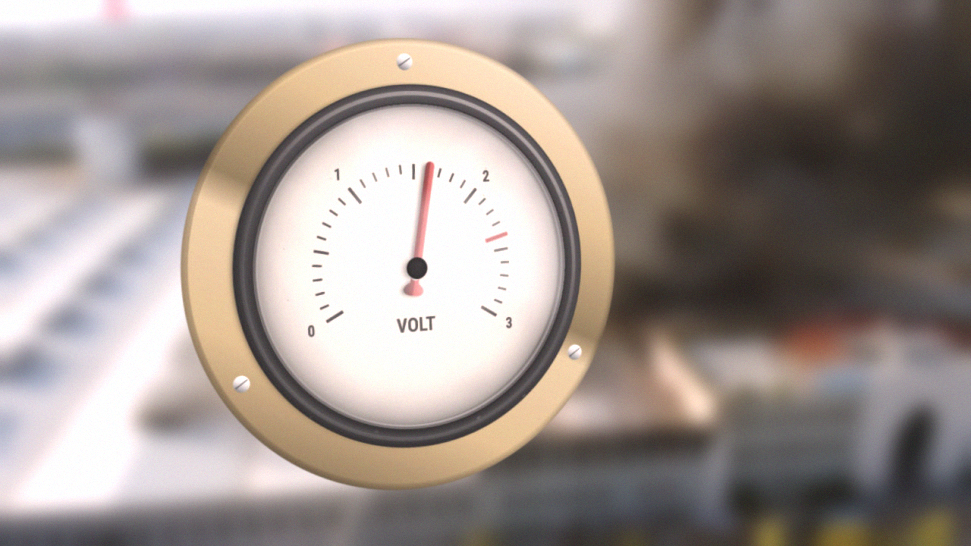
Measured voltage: 1.6
